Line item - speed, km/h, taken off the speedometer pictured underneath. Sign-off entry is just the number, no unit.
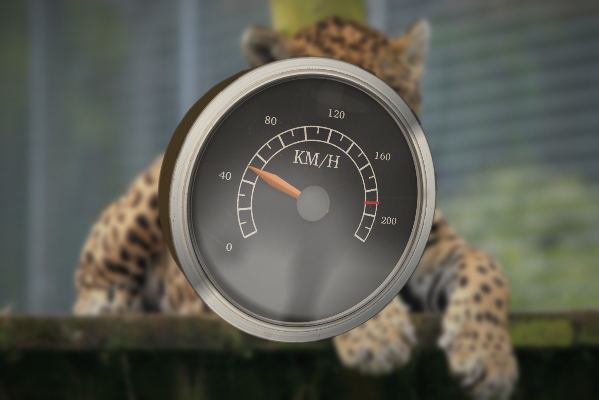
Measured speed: 50
